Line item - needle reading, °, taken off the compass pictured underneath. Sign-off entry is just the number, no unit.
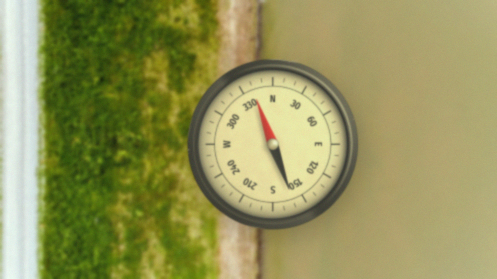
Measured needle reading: 340
